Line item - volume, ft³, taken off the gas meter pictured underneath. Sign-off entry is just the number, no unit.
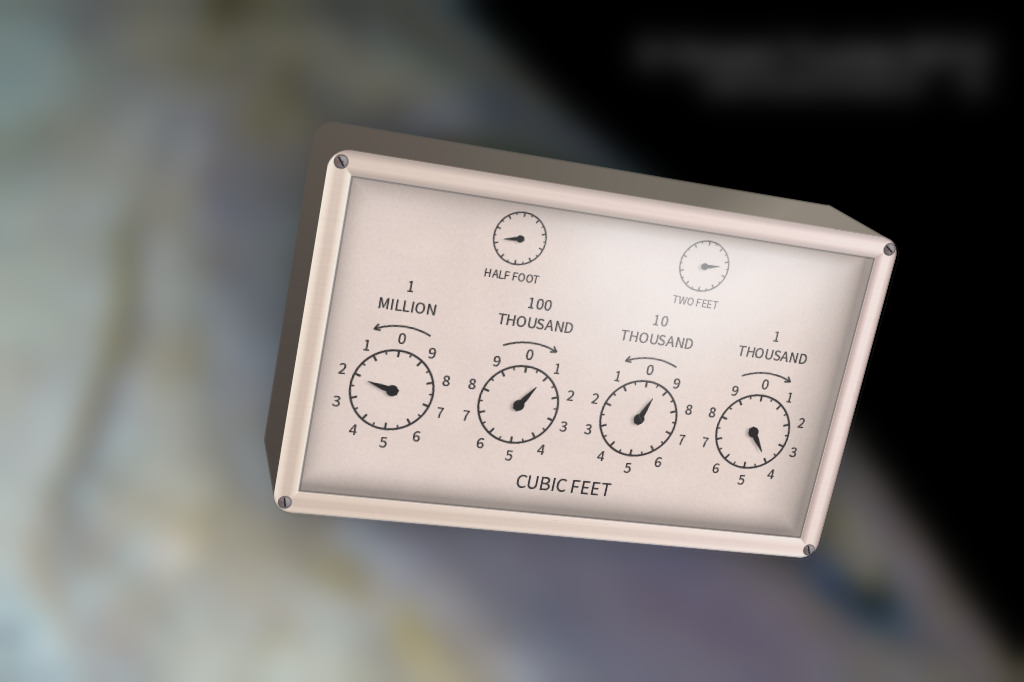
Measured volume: 209400
